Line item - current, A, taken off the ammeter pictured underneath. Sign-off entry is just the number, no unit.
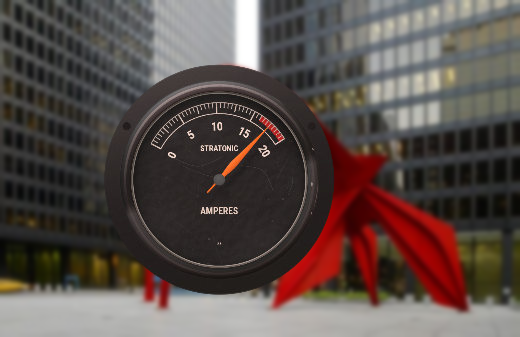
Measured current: 17.5
